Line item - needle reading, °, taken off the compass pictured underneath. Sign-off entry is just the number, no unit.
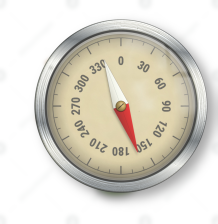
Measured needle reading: 160
